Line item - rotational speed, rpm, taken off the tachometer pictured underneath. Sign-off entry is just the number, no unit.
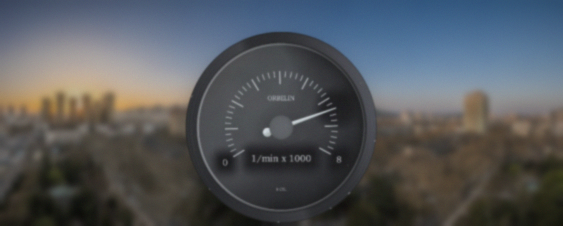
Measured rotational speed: 6400
